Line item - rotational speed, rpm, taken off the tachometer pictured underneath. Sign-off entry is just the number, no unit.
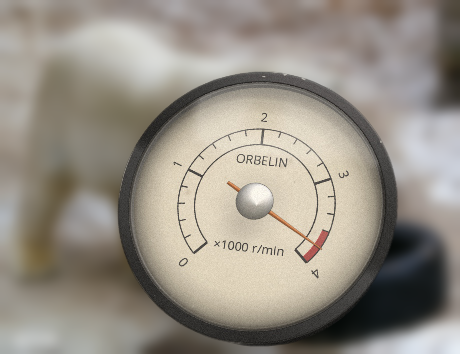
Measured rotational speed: 3800
